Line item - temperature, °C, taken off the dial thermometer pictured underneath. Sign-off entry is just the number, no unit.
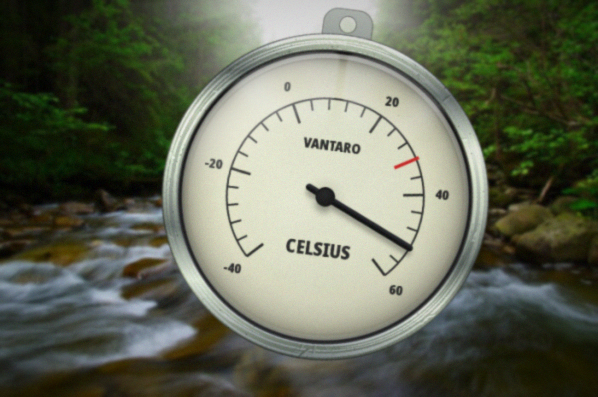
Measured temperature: 52
